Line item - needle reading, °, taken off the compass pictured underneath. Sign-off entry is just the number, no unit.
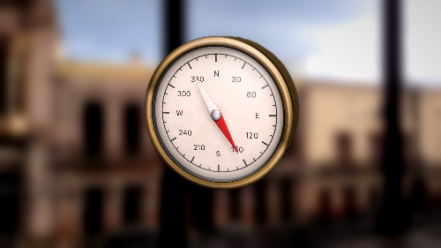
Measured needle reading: 150
